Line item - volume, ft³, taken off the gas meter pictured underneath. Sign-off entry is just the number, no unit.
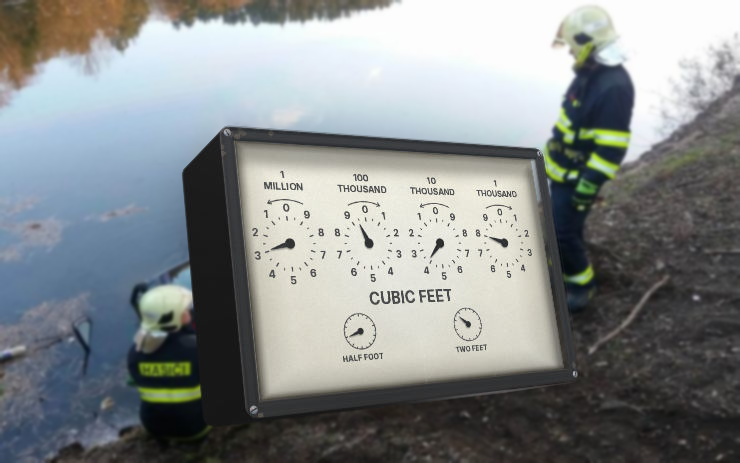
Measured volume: 293800
